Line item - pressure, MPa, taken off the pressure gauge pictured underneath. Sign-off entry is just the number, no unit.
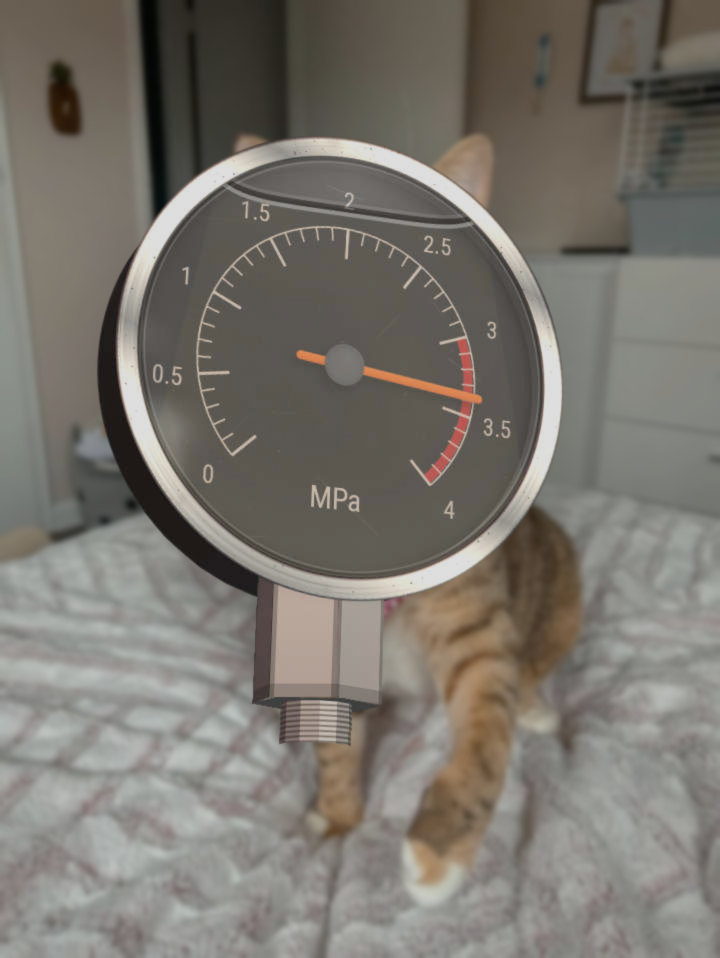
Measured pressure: 3.4
